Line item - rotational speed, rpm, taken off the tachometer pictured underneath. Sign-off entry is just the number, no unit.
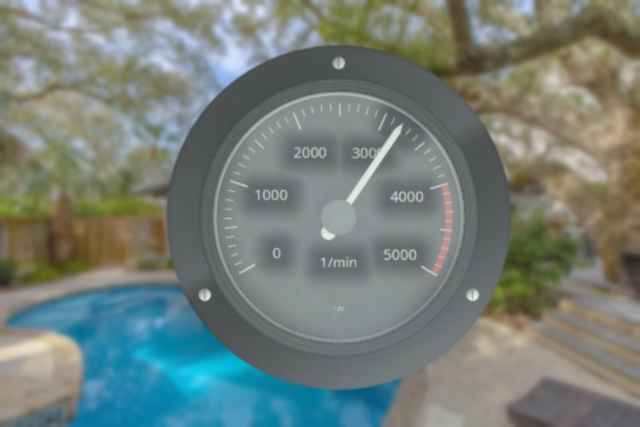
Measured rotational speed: 3200
